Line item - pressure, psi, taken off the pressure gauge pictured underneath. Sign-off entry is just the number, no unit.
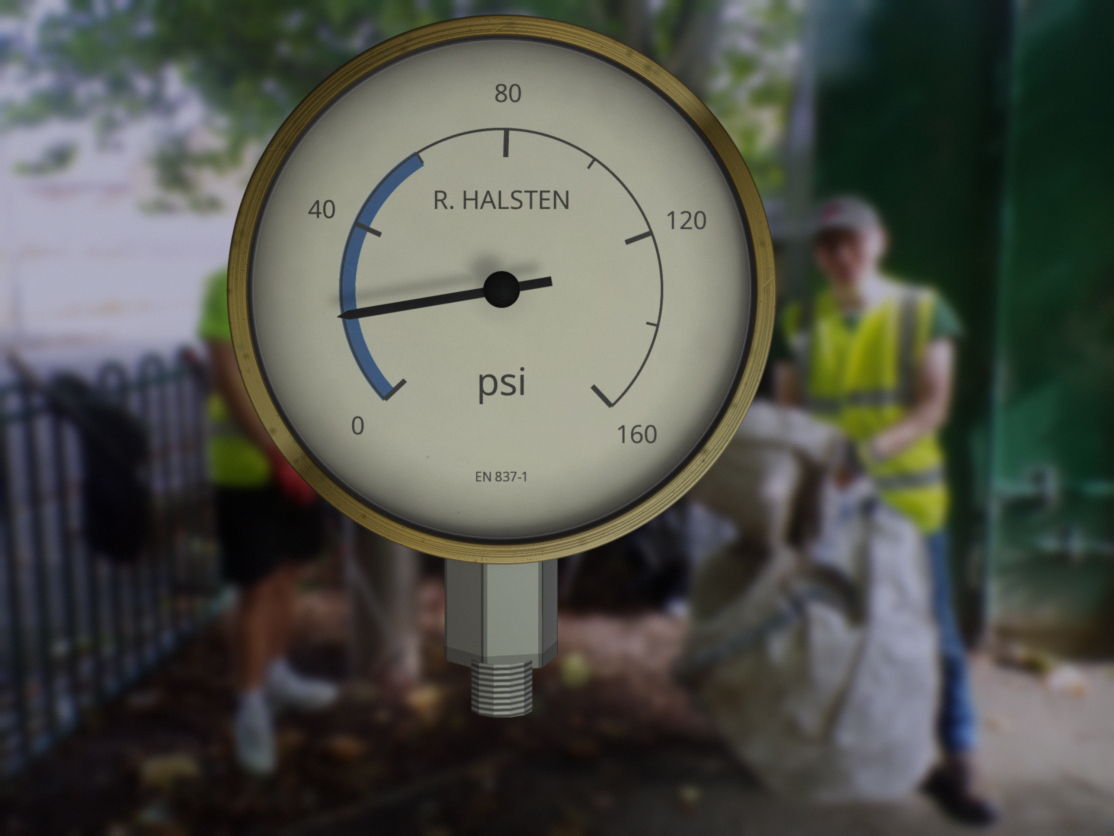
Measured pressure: 20
